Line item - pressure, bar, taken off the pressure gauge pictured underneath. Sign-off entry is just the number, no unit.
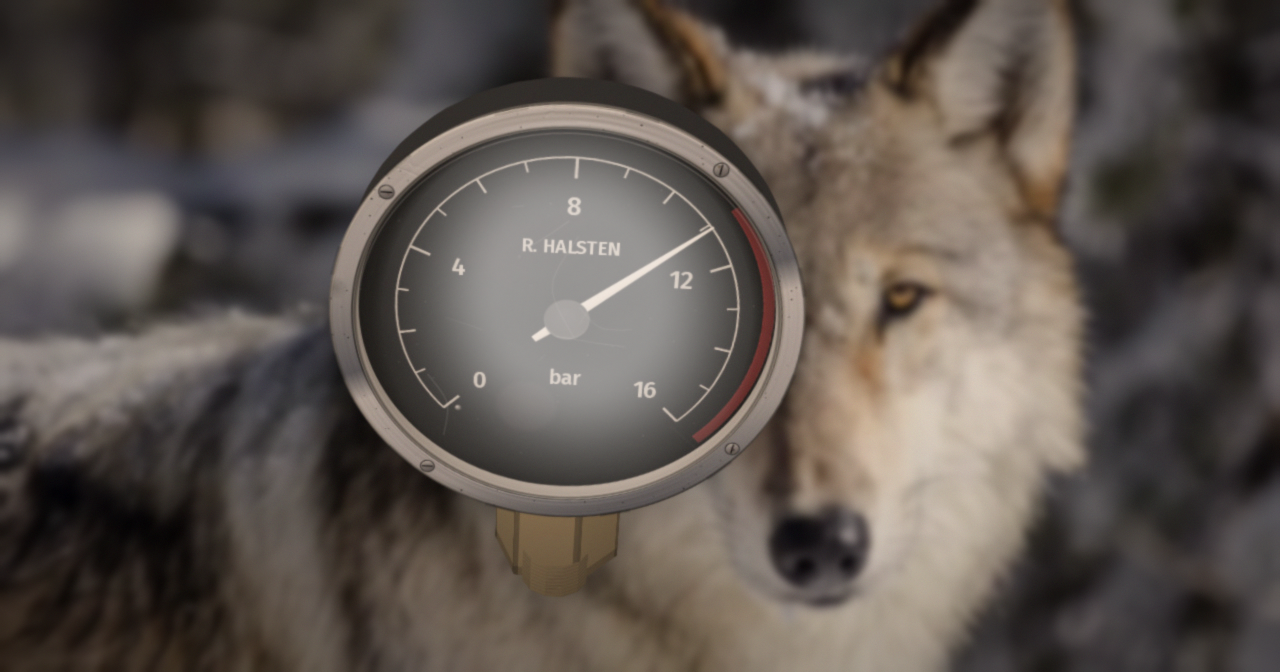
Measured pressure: 11
